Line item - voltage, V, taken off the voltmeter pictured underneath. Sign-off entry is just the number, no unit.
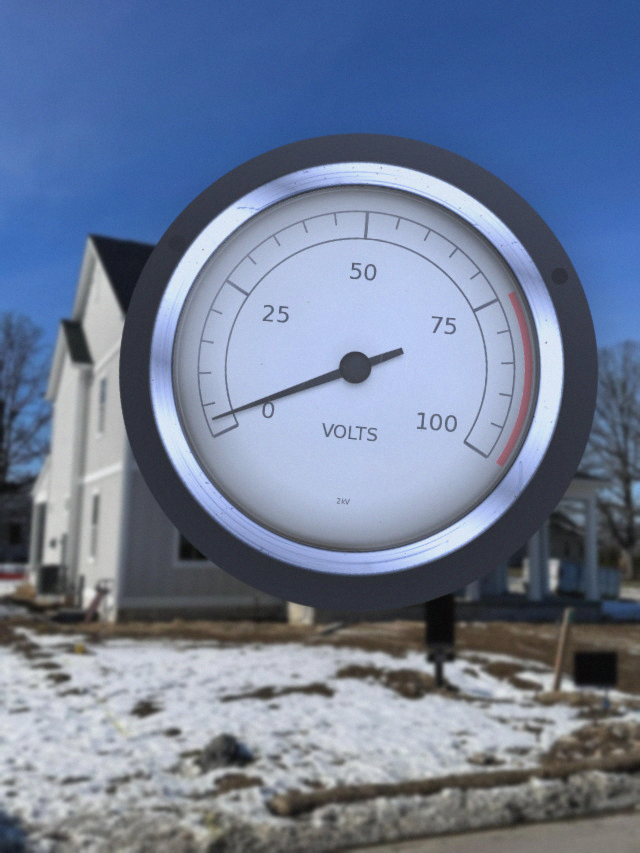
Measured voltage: 2.5
